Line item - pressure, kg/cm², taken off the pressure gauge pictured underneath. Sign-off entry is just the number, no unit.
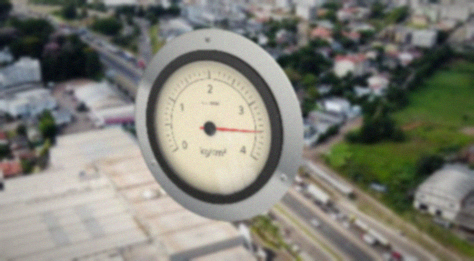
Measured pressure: 3.5
